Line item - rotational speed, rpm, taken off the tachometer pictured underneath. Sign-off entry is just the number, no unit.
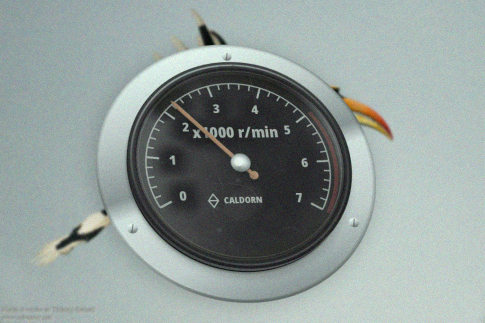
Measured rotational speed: 2200
